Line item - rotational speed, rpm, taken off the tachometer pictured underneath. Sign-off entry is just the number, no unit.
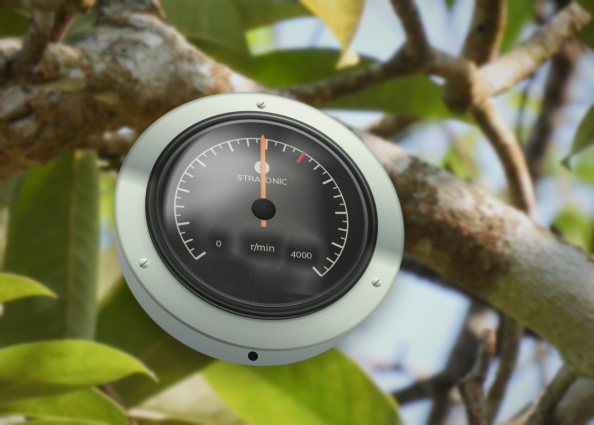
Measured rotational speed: 1950
